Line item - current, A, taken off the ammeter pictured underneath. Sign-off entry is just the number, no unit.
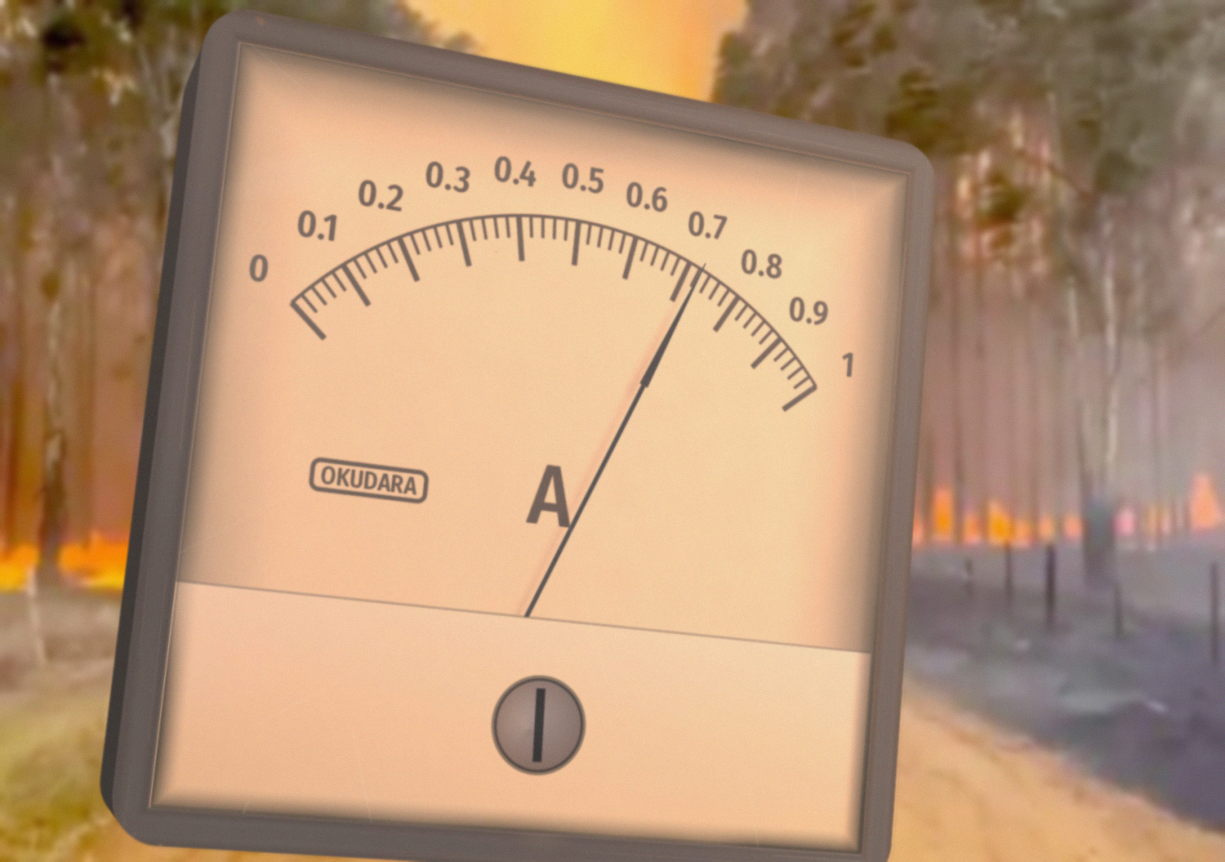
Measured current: 0.72
